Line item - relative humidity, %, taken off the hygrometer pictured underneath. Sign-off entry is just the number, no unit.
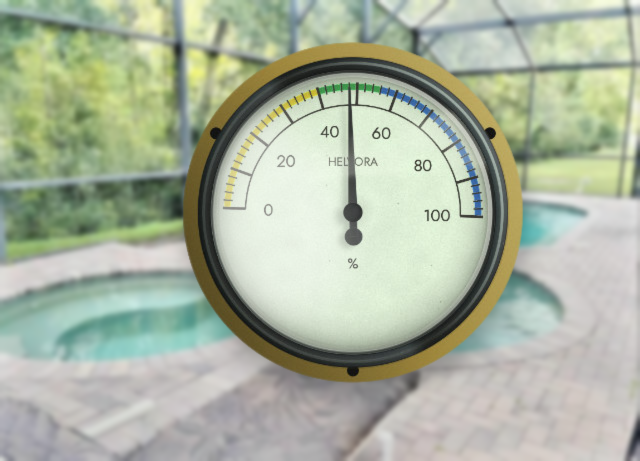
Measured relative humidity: 48
